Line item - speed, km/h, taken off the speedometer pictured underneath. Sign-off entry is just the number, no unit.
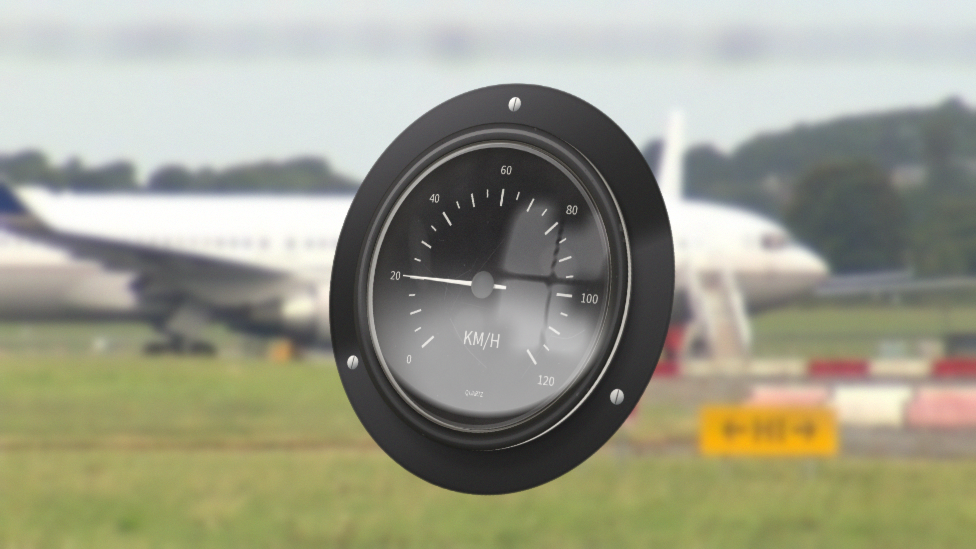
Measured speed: 20
